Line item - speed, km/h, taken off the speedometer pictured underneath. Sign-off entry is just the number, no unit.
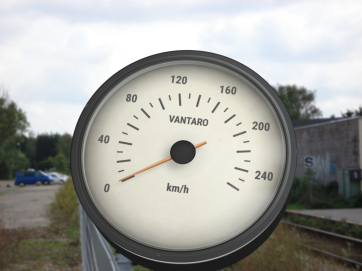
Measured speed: 0
